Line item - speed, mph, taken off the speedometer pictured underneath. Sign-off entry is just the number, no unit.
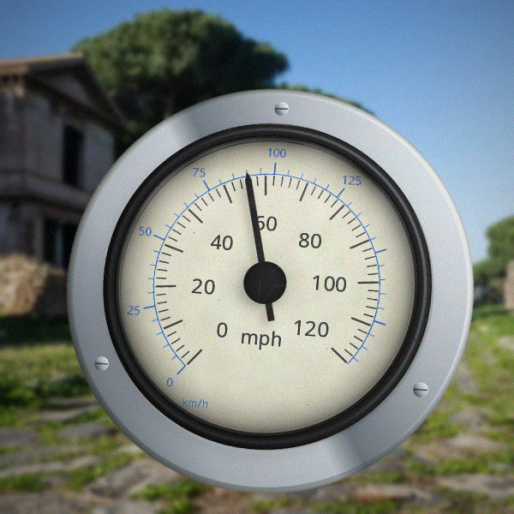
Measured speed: 56
